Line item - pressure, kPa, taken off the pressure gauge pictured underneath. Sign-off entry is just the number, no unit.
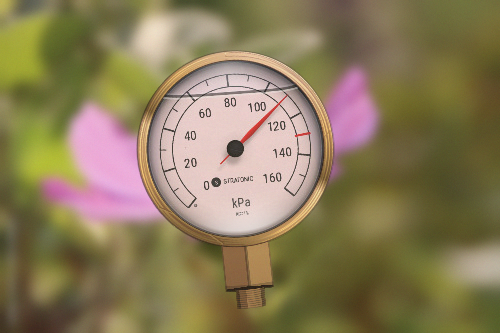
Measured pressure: 110
